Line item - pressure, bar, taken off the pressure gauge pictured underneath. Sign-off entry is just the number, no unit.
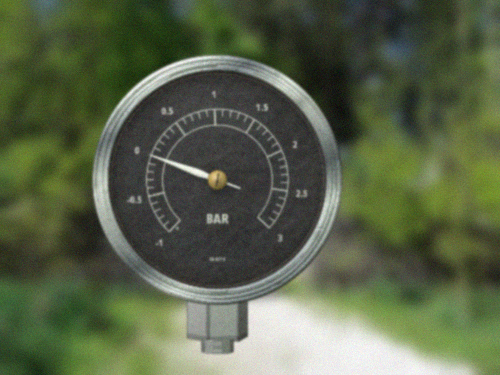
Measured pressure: 0
